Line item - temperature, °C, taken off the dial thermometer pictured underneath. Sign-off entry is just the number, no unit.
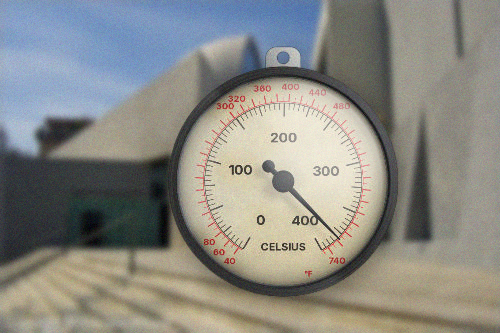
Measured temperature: 380
